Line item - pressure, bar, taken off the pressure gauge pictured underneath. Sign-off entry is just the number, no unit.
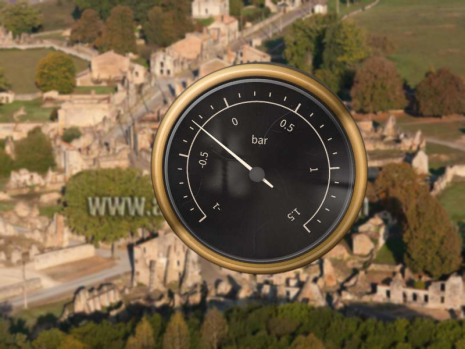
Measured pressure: -0.25
